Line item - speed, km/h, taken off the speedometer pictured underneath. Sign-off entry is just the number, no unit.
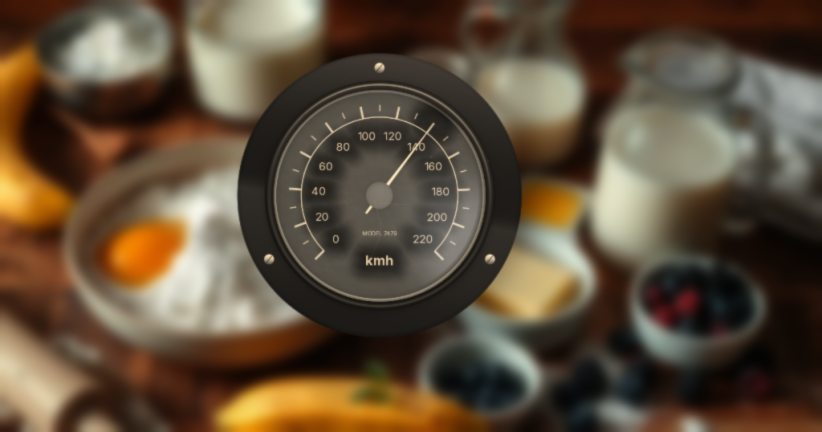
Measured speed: 140
